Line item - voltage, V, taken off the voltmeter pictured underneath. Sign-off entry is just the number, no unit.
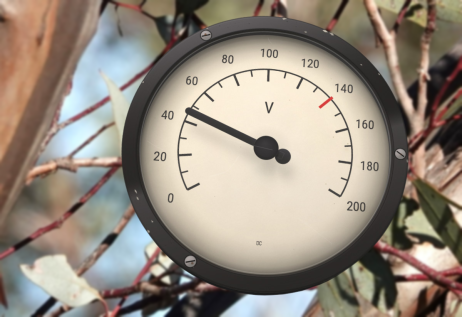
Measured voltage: 45
